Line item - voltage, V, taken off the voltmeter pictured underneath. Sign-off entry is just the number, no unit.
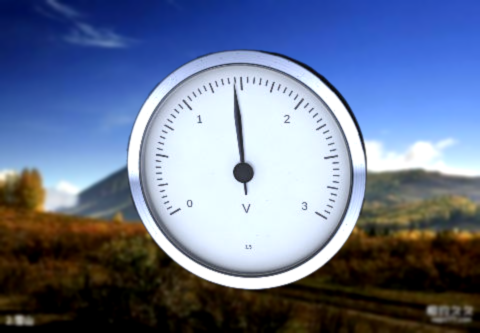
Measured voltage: 1.45
